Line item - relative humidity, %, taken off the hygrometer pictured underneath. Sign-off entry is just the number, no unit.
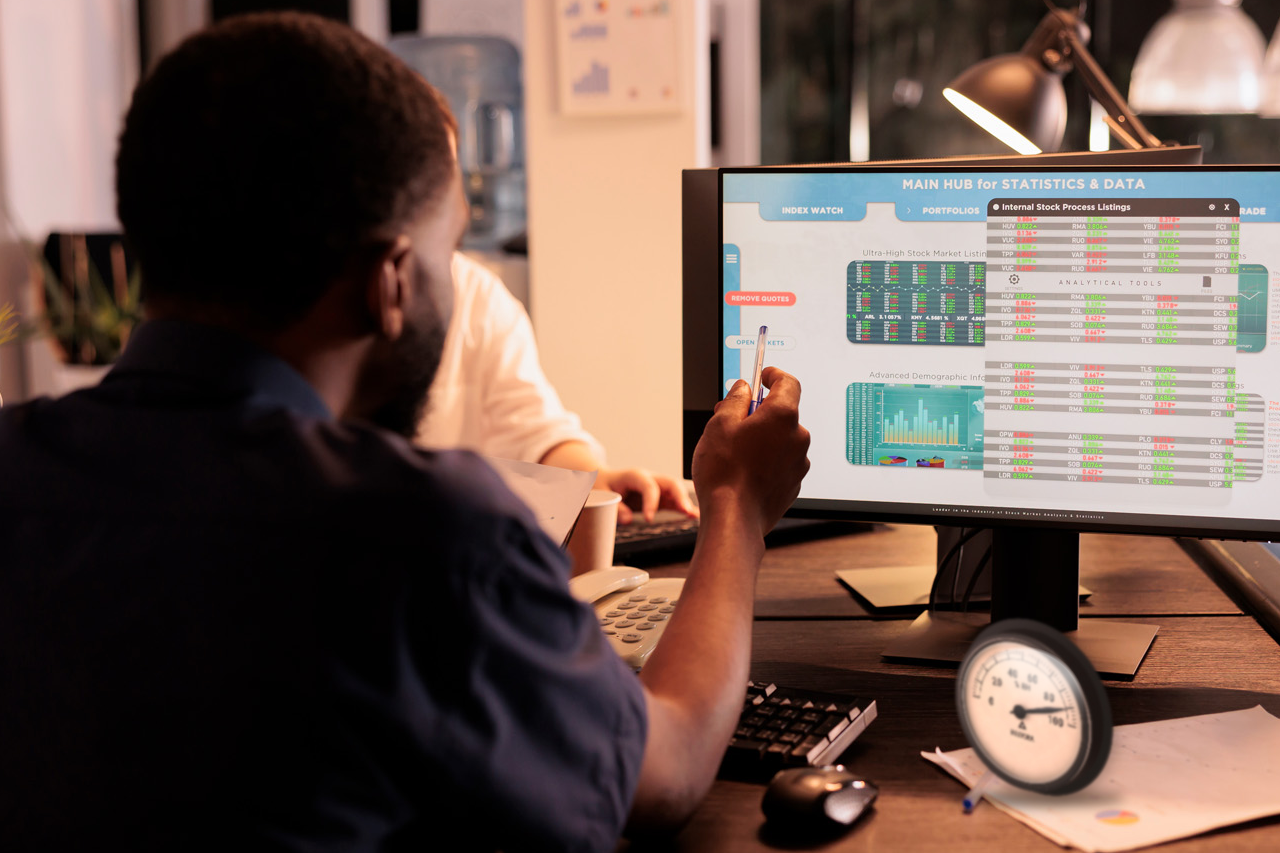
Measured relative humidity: 90
